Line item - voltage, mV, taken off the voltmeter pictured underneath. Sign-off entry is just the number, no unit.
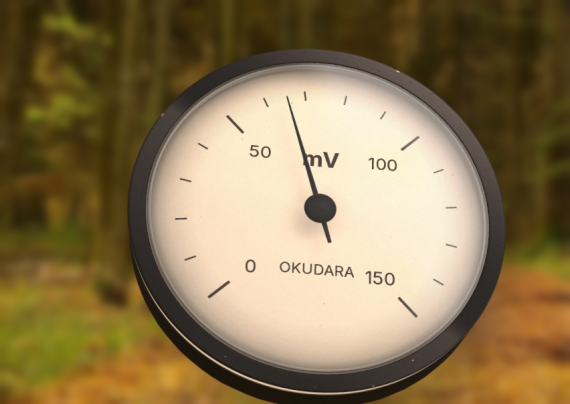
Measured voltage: 65
